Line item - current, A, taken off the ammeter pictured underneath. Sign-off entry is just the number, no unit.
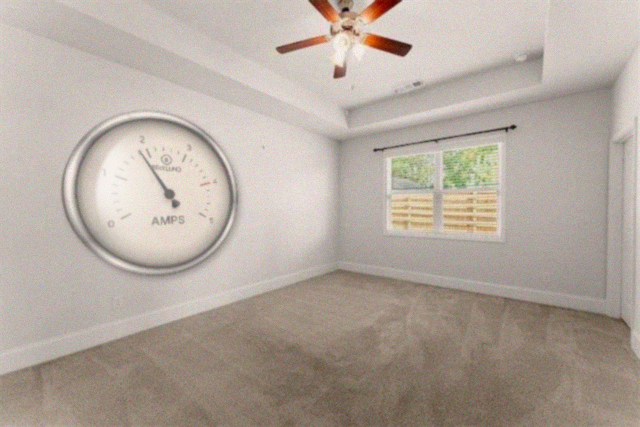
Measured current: 1.8
